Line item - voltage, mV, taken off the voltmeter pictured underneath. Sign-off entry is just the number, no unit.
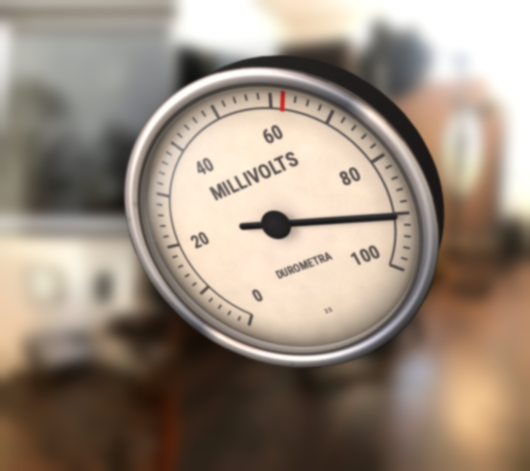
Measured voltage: 90
